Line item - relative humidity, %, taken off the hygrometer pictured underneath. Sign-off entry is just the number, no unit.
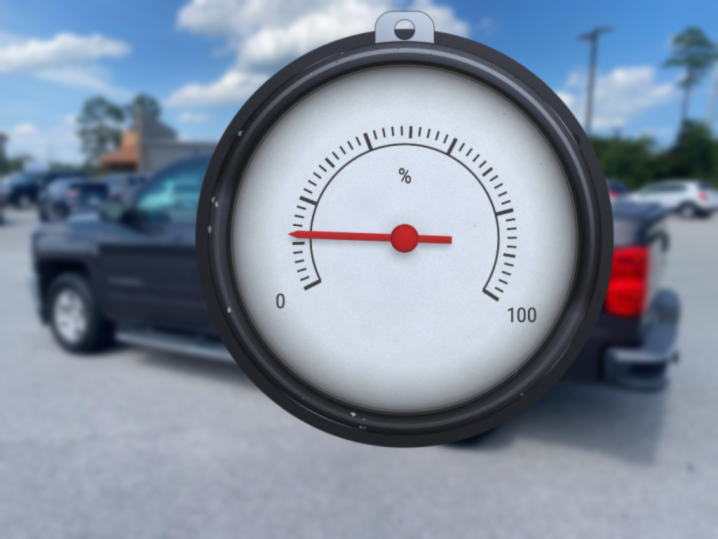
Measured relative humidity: 12
